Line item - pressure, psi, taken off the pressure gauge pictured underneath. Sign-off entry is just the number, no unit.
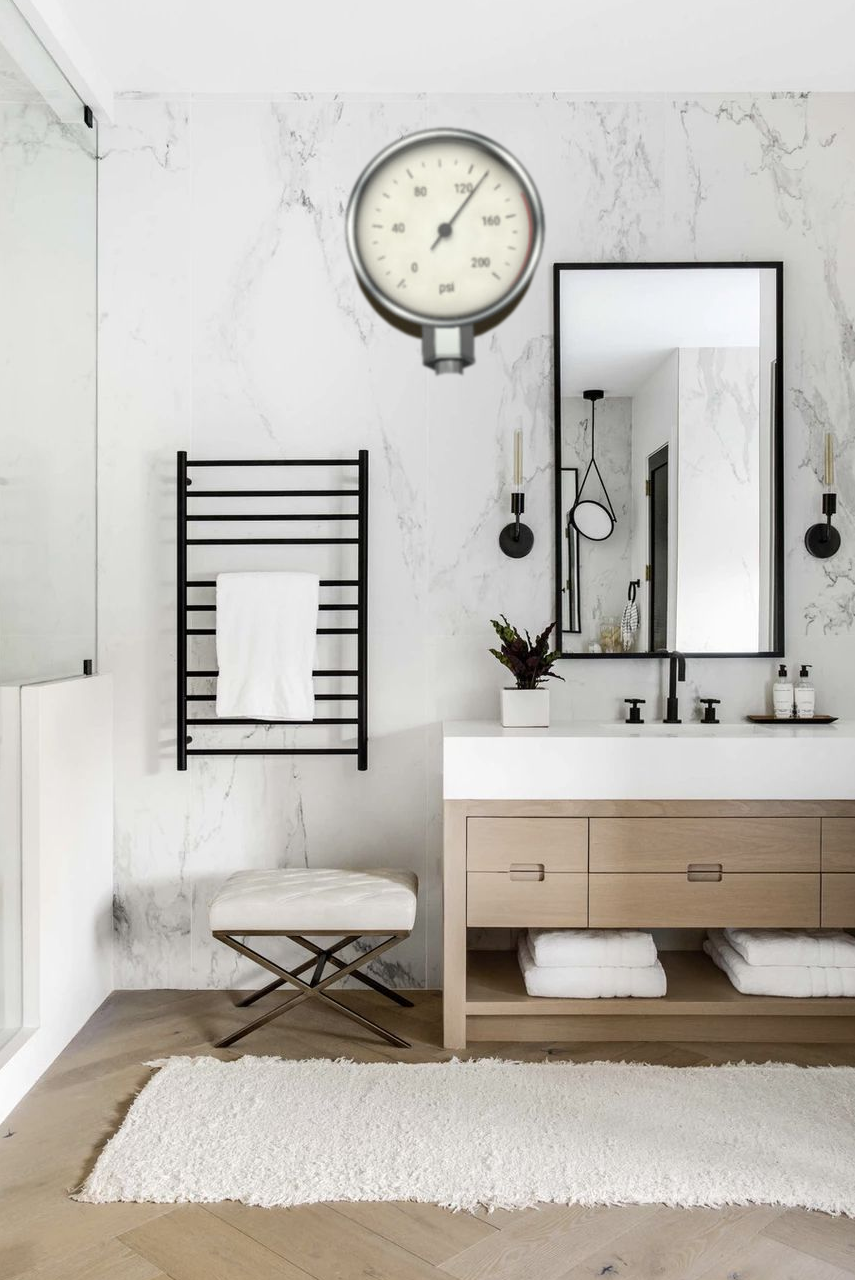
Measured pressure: 130
